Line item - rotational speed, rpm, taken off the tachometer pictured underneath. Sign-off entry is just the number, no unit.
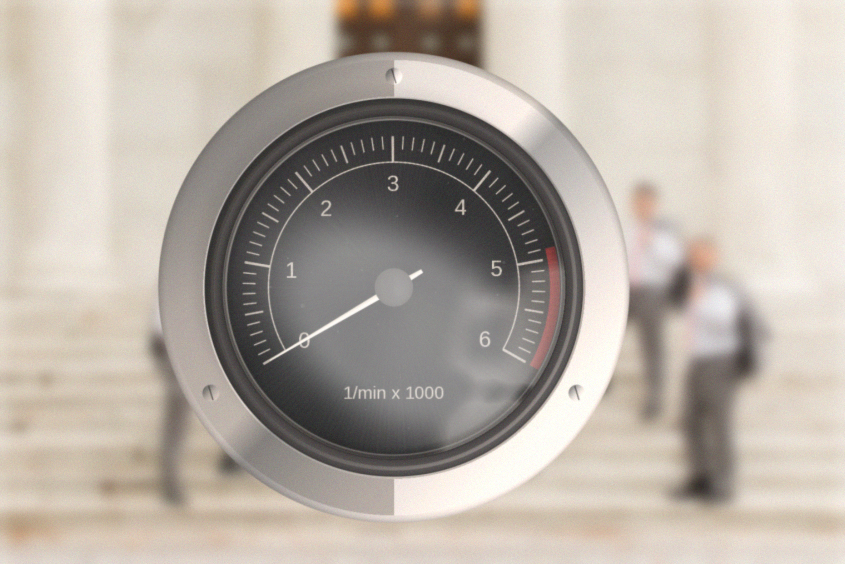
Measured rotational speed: 0
